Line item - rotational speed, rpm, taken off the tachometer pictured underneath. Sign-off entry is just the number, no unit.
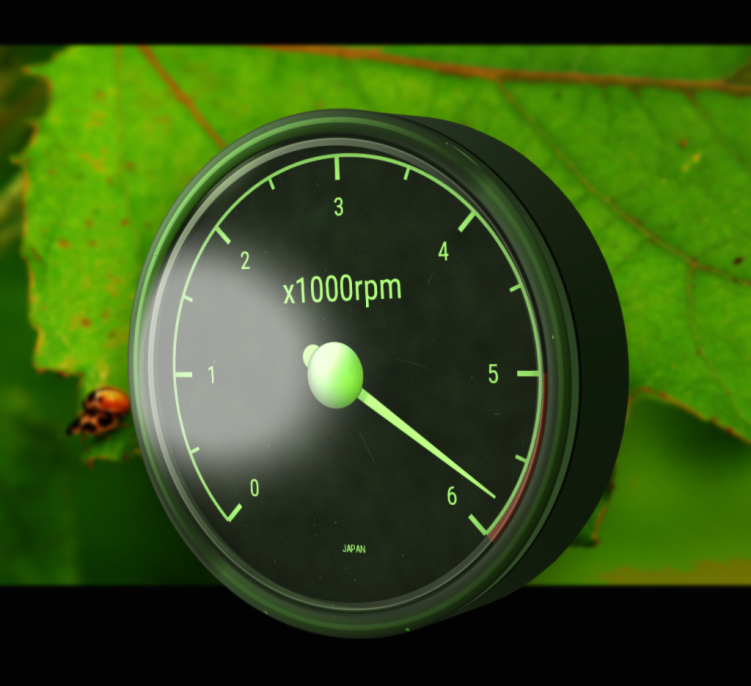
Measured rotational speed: 5750
